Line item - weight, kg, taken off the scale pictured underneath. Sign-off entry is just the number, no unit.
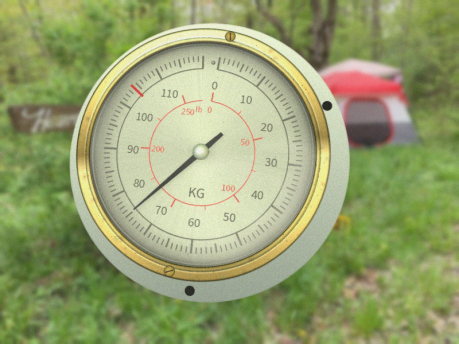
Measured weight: 75
